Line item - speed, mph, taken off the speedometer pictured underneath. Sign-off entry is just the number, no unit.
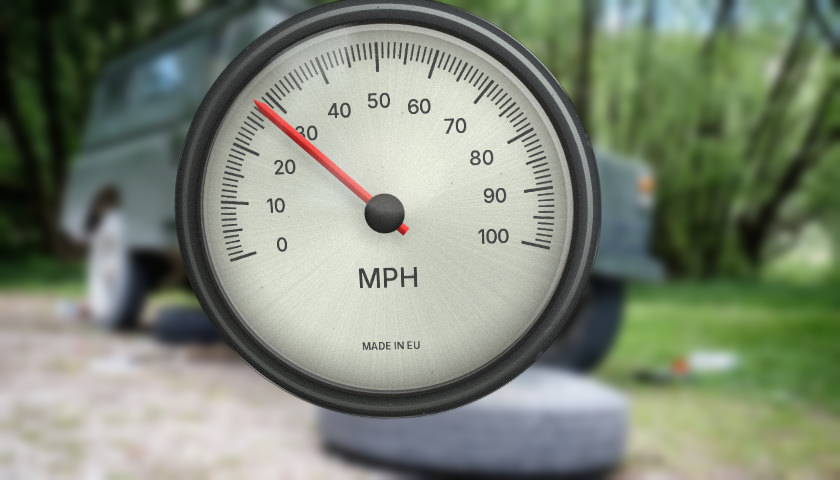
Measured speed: 28
